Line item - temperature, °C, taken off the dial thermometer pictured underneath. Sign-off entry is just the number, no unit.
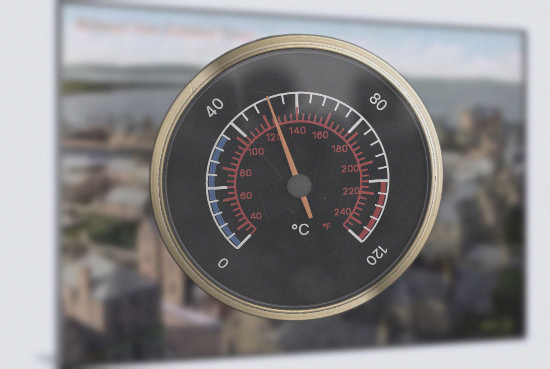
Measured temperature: 52
